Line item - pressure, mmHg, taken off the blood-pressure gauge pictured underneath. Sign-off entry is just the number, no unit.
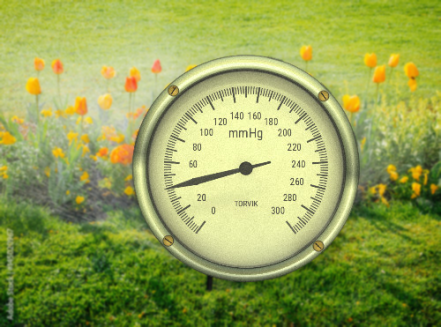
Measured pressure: 40
